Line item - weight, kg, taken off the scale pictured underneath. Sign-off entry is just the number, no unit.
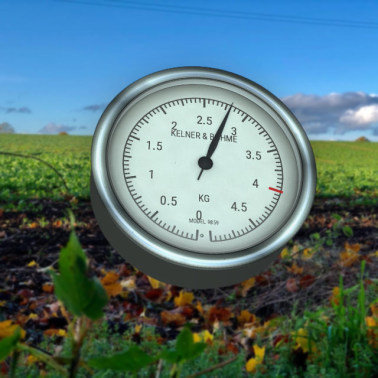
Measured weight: 2.8
